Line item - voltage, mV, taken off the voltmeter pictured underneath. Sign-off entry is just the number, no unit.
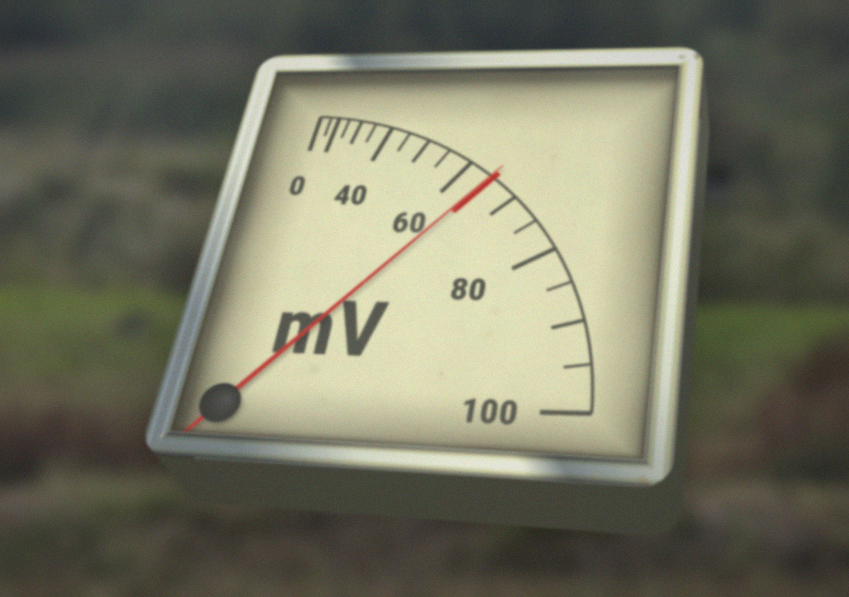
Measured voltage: 65
